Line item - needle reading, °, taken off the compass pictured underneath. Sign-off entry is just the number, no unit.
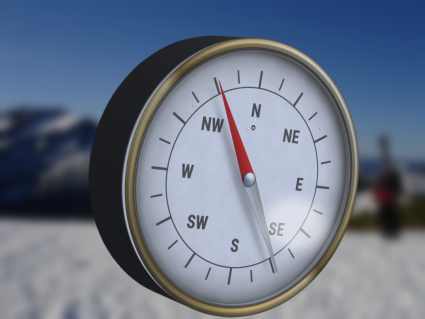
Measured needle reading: 330
